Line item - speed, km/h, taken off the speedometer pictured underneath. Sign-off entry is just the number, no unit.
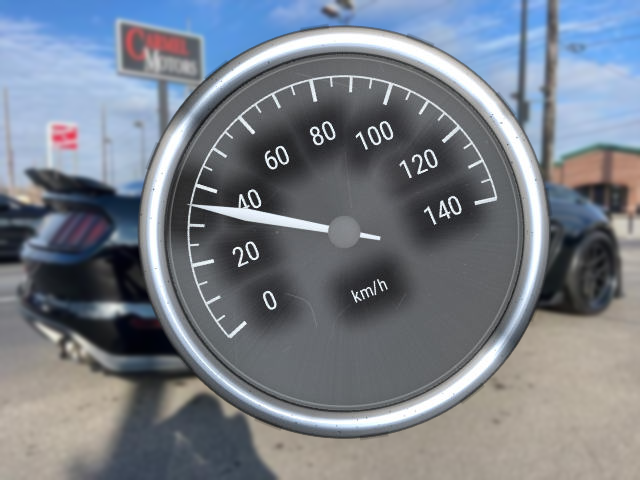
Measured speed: 35
